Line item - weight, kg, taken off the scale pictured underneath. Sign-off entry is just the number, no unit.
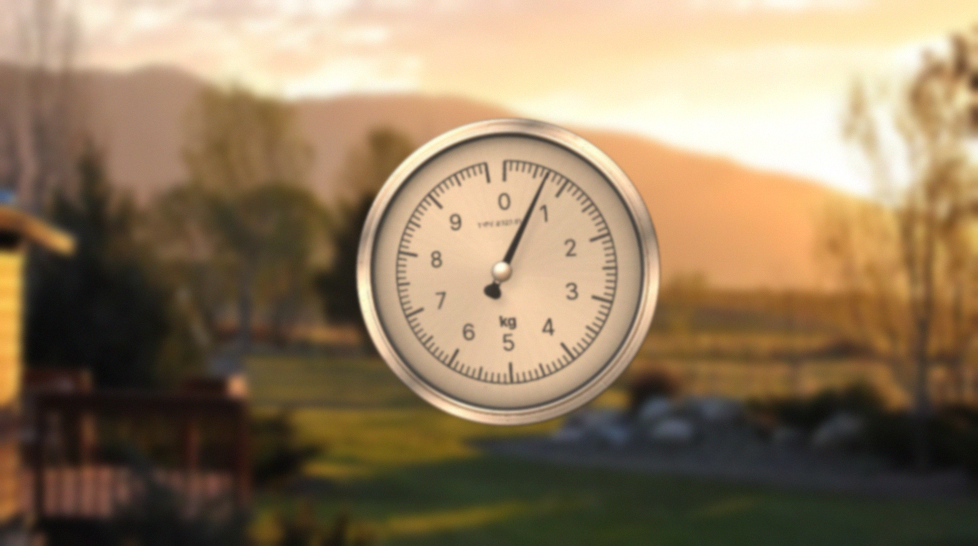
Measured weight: 0.7
